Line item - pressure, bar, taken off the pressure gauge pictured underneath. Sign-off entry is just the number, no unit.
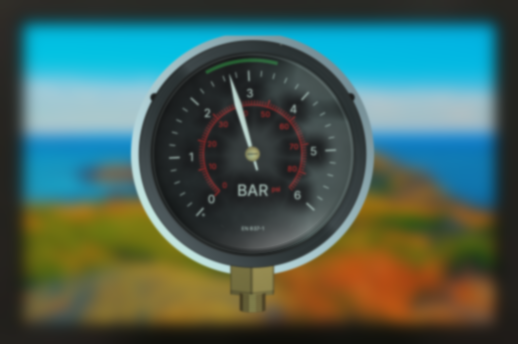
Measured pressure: 2.7
